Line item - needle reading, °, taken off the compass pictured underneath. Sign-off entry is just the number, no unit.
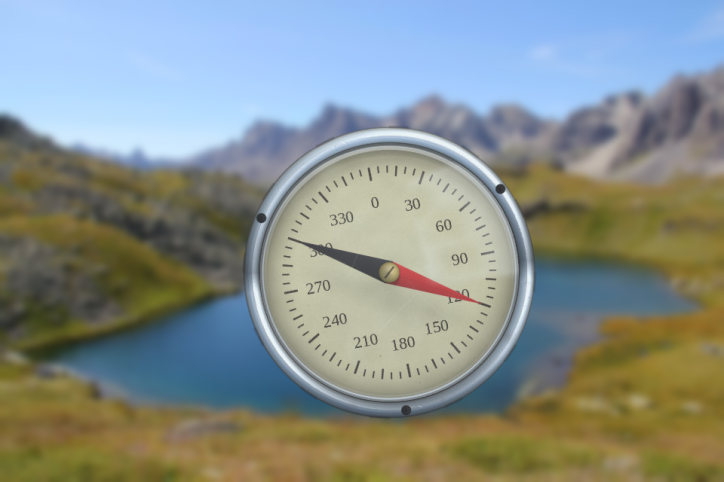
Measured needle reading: 120
